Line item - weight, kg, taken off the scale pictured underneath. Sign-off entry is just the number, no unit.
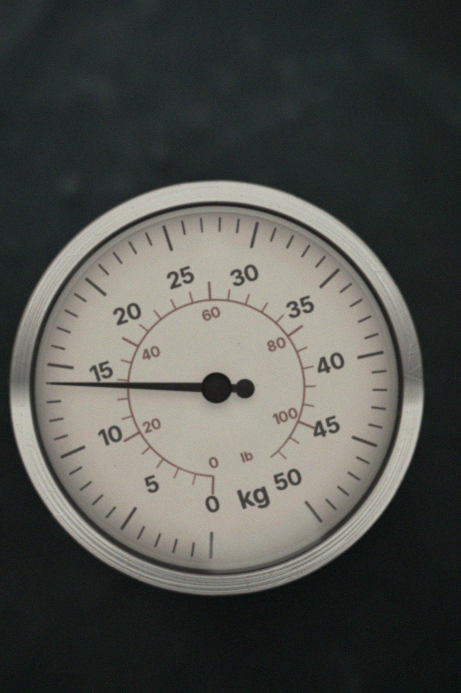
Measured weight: 14
